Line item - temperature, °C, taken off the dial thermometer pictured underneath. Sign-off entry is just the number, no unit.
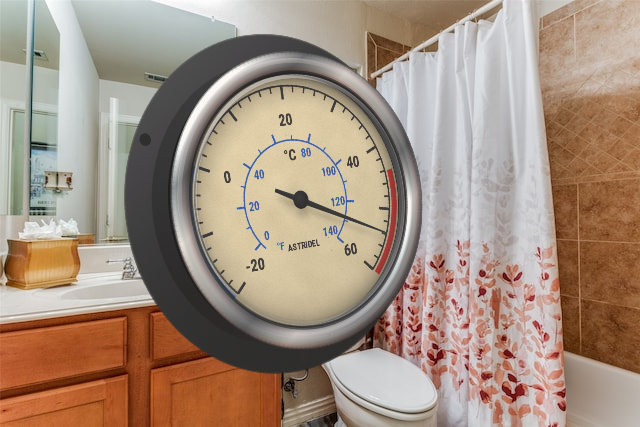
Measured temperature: 54
